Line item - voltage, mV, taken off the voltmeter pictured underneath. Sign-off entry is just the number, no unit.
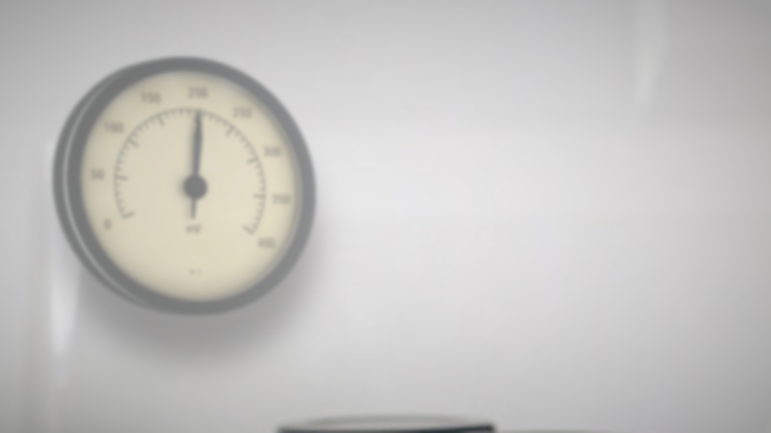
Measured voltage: 200
